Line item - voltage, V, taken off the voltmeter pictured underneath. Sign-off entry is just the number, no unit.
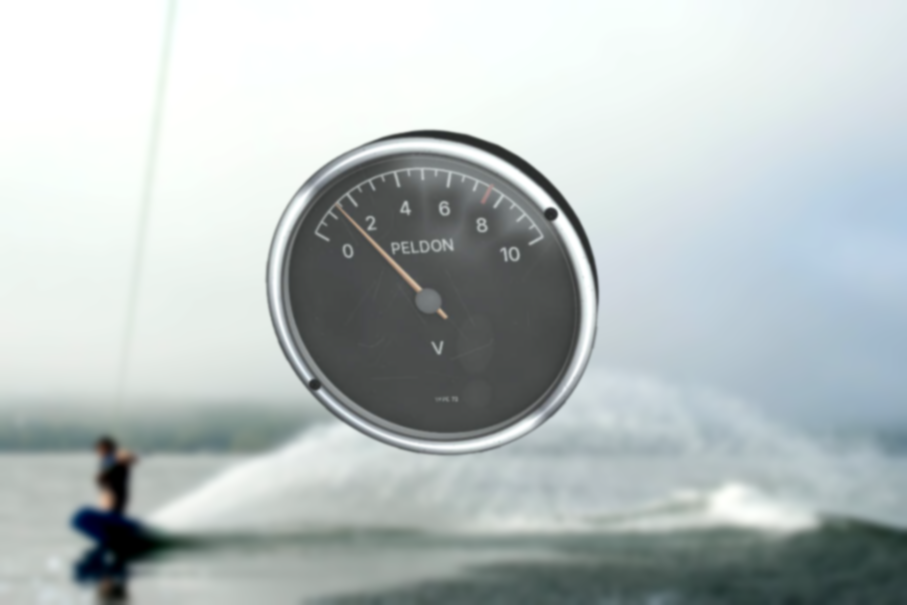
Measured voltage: 1.5
